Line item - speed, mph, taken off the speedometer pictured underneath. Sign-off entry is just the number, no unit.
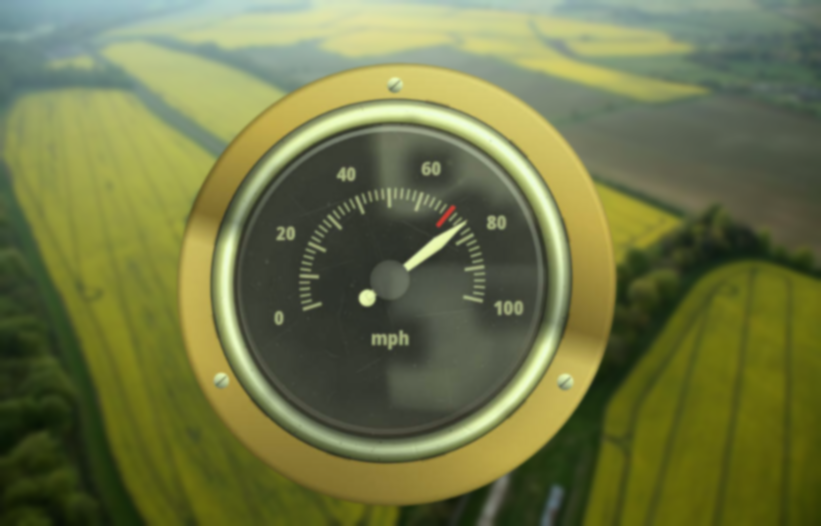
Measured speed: 76
